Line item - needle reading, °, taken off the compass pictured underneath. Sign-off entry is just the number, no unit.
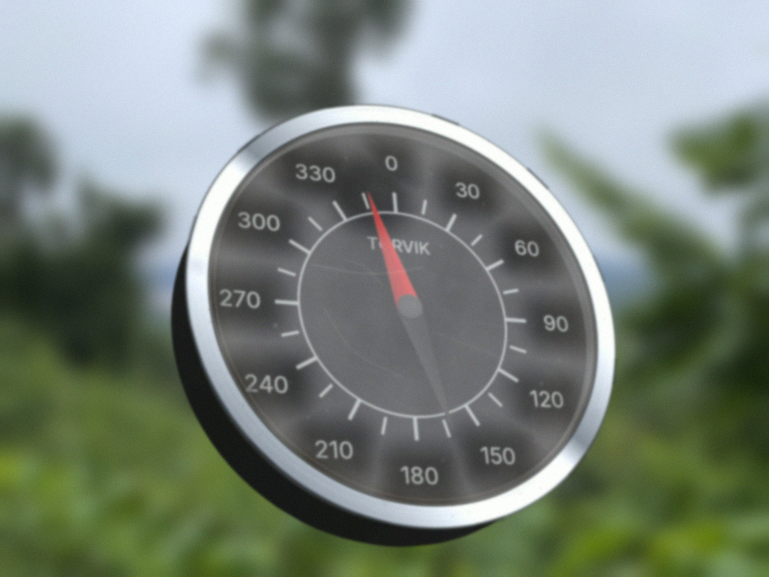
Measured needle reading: 345
